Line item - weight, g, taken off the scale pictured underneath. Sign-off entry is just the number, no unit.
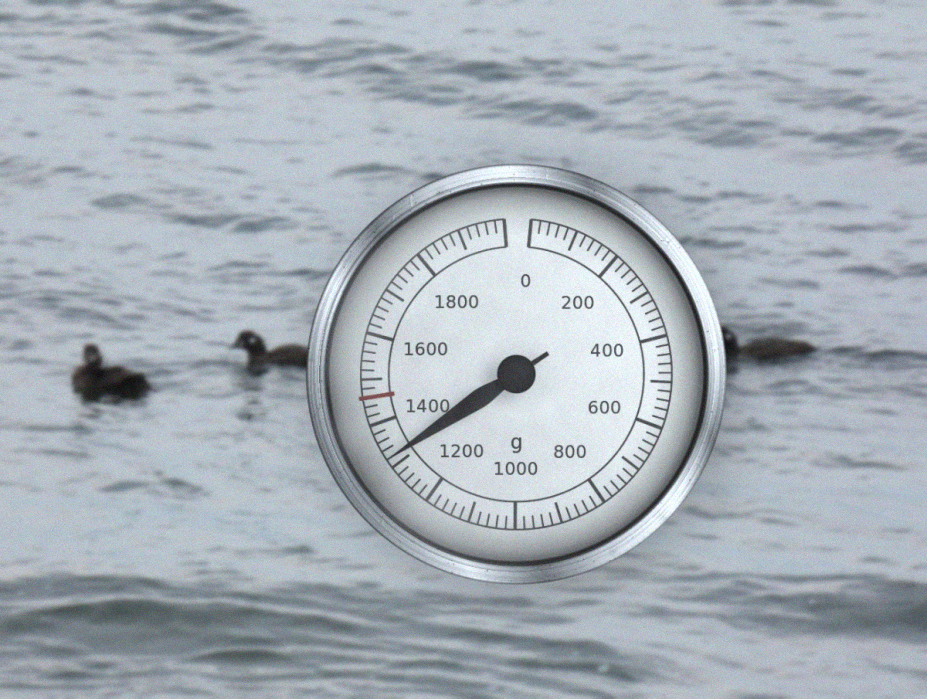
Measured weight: 1320
